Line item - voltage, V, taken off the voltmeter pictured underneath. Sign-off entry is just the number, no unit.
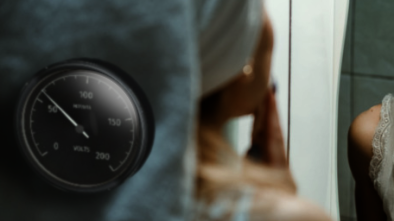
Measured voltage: 60
